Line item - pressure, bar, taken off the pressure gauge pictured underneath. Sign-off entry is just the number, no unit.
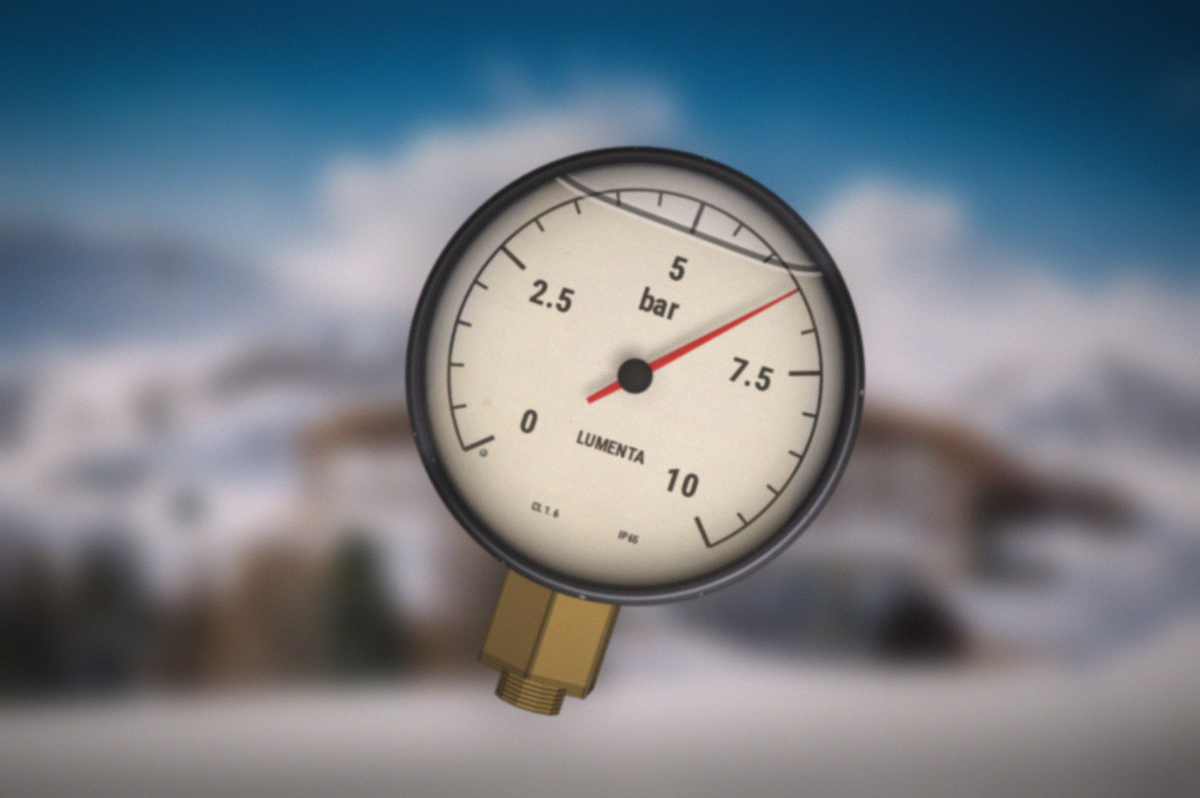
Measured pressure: 6.5
